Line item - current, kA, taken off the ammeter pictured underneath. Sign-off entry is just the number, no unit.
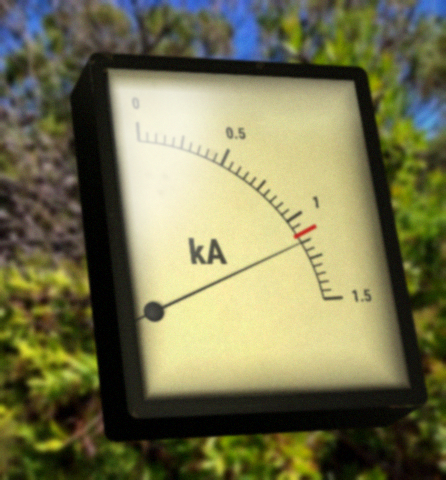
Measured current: 1.15
